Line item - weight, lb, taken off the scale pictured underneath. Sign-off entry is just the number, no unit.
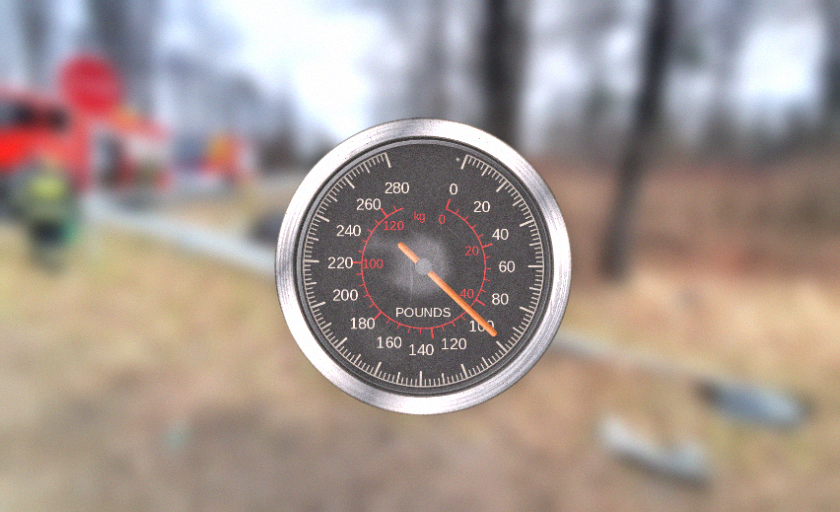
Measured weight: 98
